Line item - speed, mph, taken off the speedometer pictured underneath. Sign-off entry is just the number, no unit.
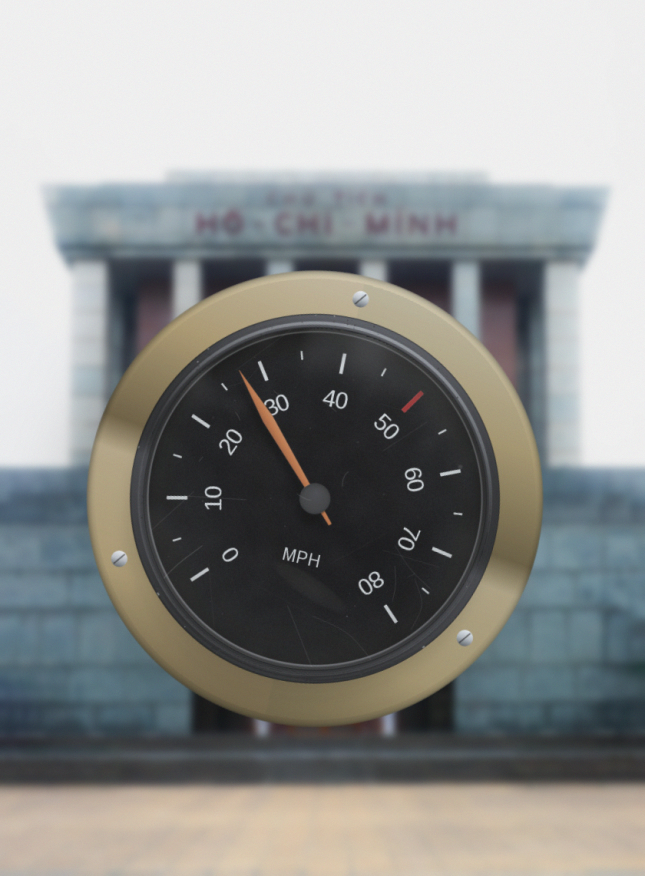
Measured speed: 27.5
